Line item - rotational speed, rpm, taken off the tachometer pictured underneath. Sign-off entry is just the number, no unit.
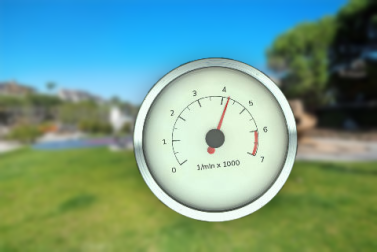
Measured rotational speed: 4250
